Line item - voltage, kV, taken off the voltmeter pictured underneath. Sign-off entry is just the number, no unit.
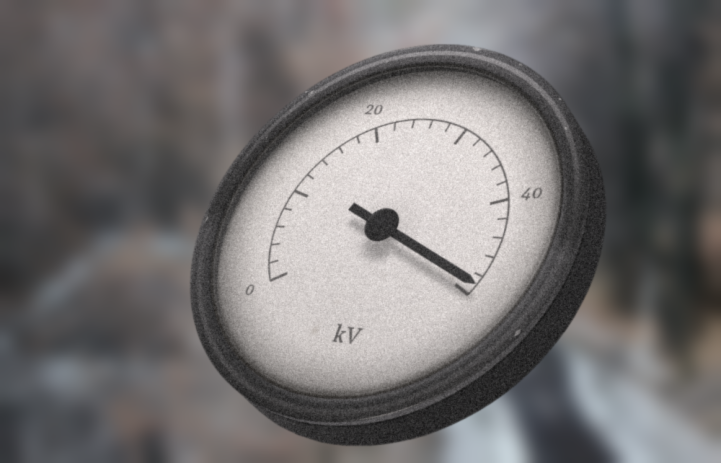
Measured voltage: 49
